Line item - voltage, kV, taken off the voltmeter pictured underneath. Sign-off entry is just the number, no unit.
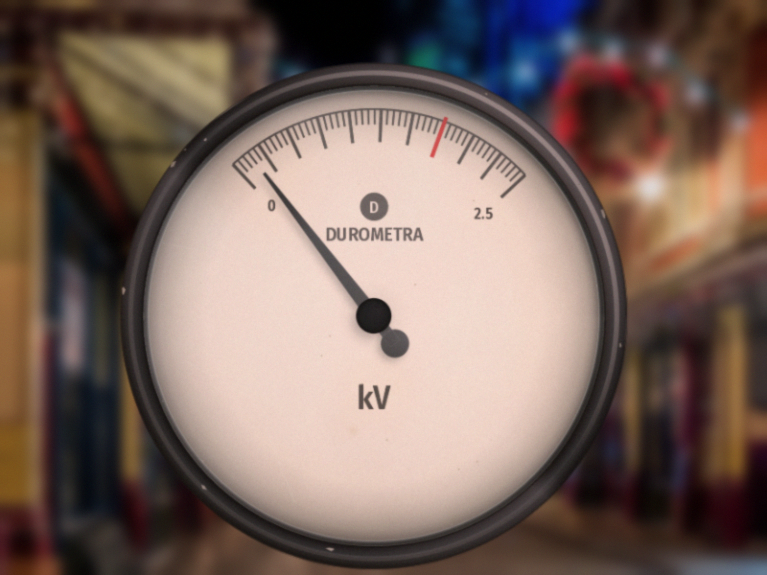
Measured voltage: 0.15
